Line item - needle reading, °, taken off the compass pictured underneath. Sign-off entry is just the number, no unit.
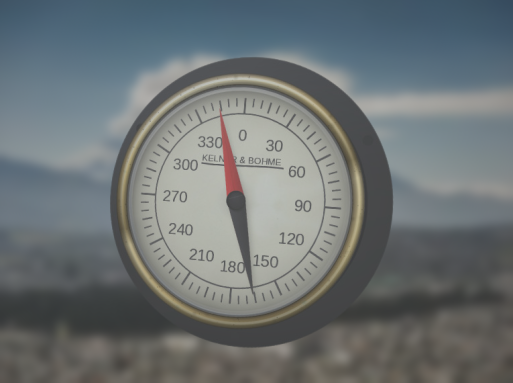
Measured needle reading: 345
